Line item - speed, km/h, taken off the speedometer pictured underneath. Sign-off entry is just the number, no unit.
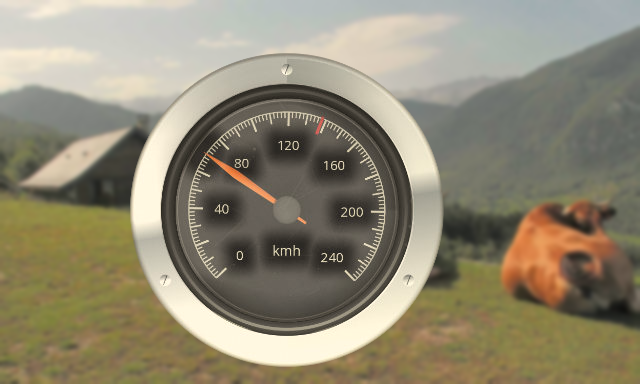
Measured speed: 70
